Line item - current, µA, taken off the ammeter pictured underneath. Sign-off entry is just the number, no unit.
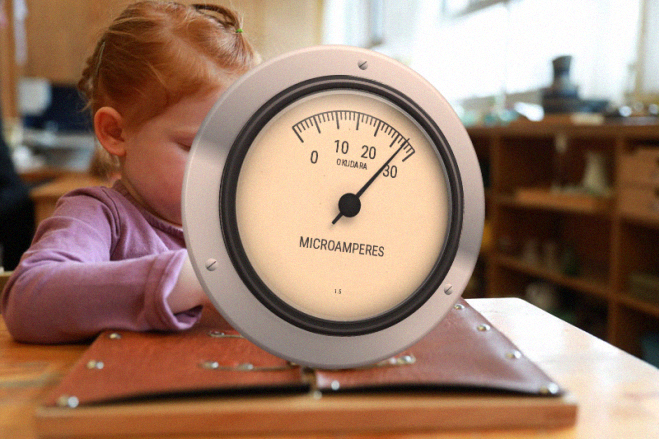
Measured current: 27
